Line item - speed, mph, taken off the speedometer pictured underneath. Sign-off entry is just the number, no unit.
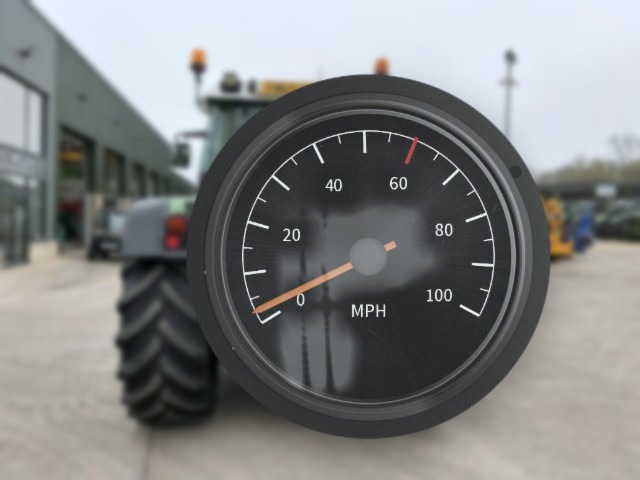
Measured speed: 2.5
